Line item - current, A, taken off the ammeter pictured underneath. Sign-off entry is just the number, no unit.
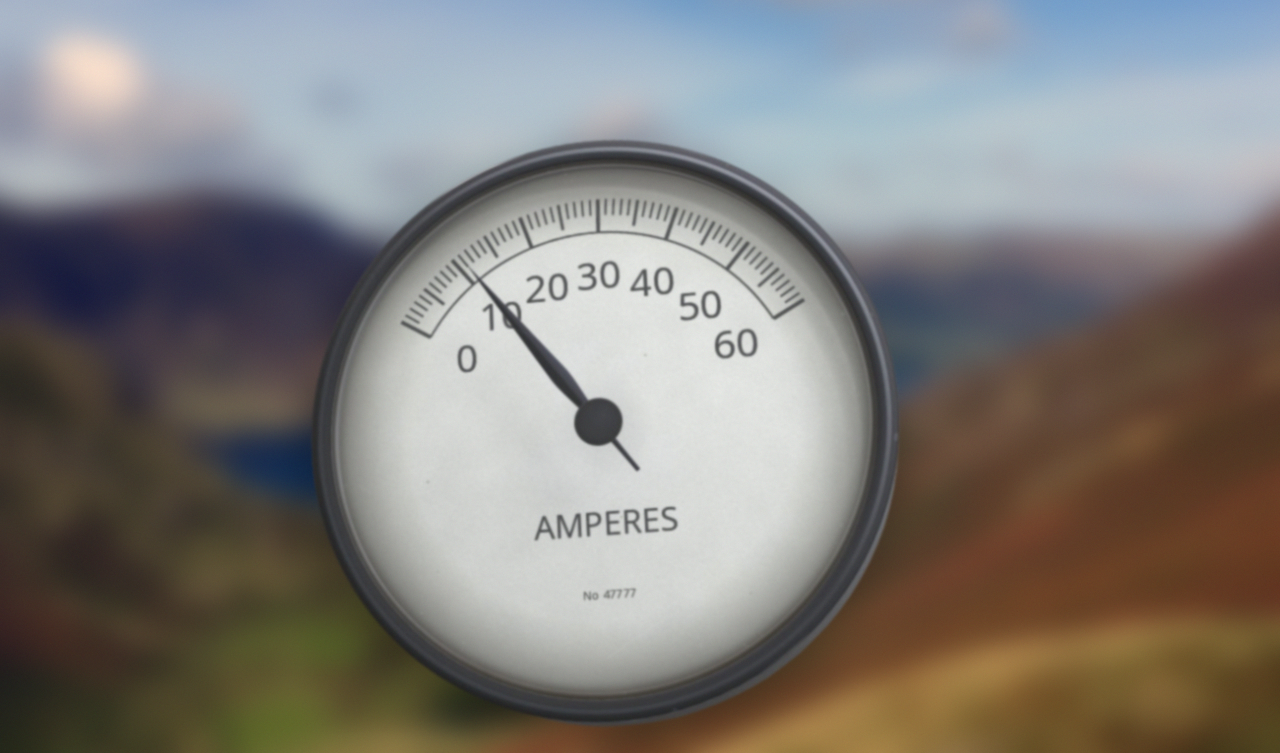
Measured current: 11
